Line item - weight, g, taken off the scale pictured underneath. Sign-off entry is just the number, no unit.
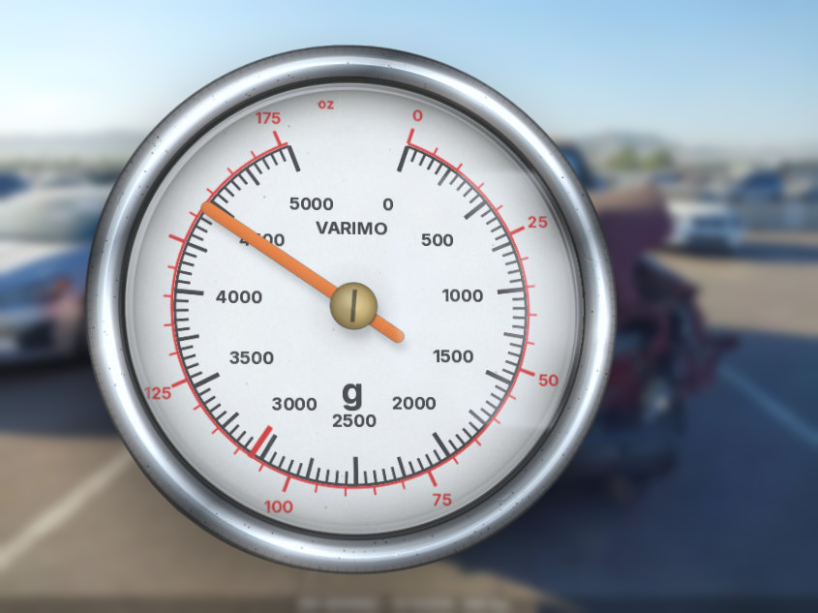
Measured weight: 4450
